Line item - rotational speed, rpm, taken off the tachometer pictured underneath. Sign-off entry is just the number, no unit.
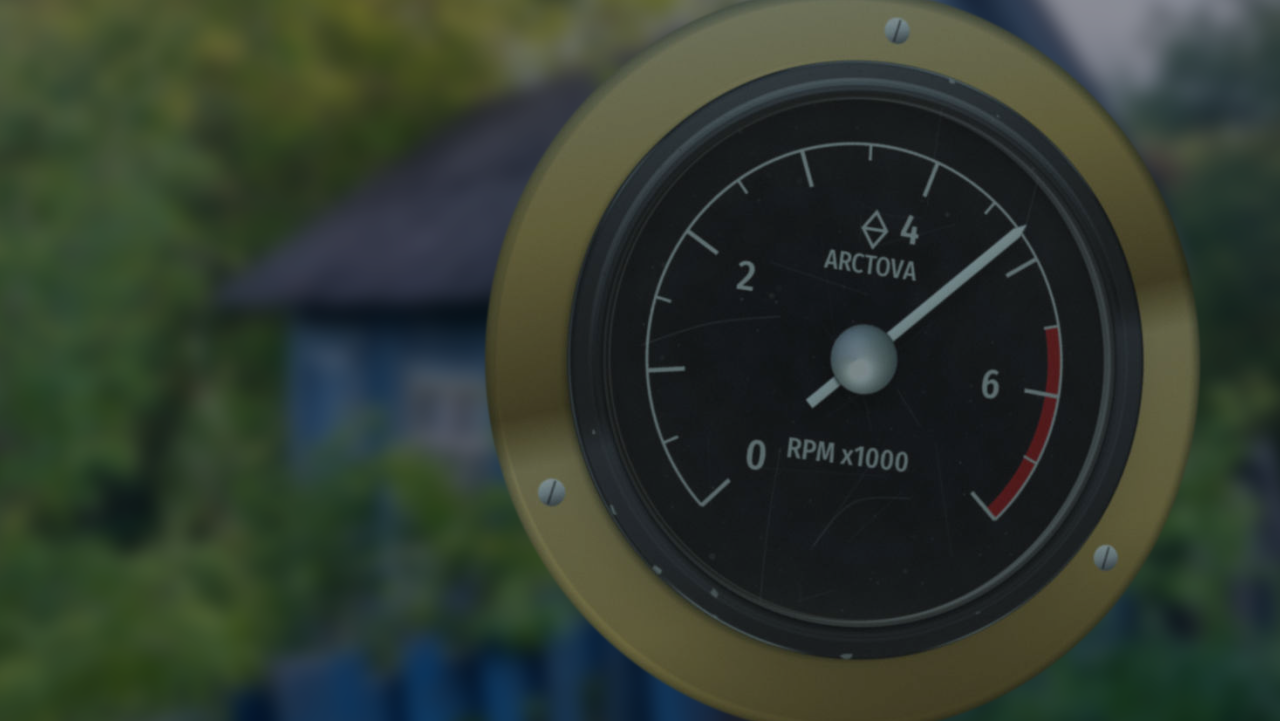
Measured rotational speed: 4750
